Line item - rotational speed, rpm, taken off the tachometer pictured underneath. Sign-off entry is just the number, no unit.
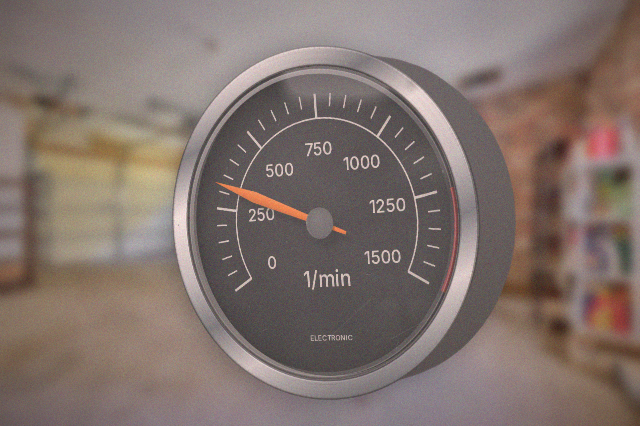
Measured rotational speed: 325
